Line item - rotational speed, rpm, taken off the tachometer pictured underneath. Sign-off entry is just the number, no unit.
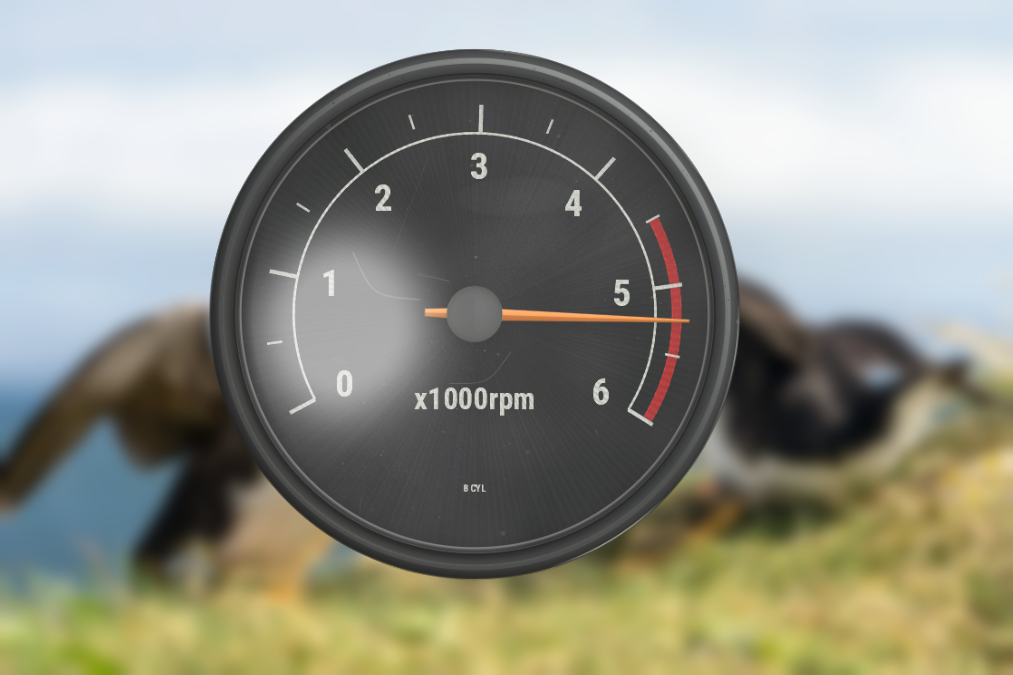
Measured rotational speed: 5250
